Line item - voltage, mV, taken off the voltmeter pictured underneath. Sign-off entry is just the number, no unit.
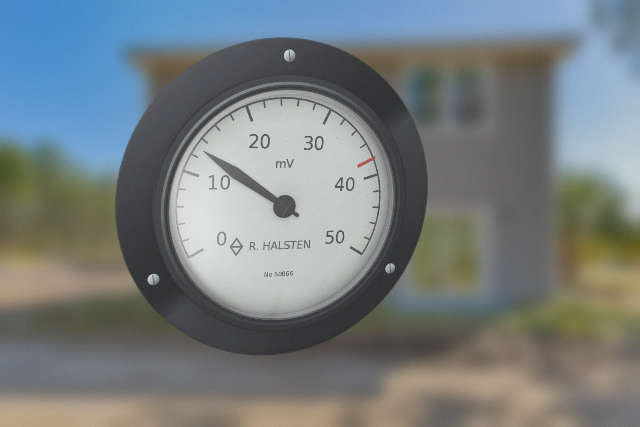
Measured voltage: 13
